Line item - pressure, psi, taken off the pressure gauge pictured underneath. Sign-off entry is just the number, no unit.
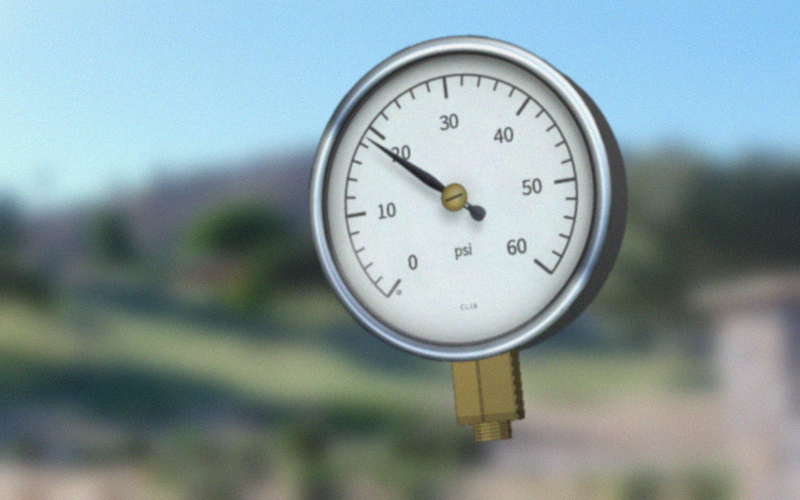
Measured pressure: 19
